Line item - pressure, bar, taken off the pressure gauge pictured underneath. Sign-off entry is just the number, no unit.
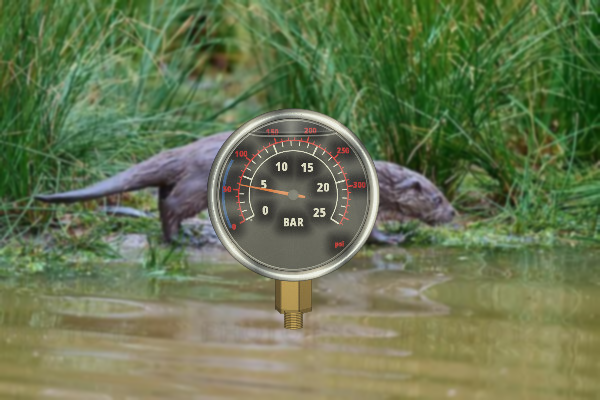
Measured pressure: 4
